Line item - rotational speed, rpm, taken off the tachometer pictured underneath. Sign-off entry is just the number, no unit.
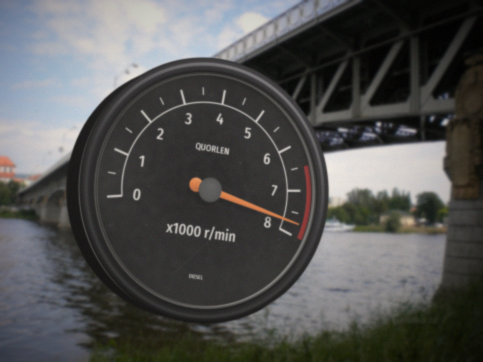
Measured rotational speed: 7750
